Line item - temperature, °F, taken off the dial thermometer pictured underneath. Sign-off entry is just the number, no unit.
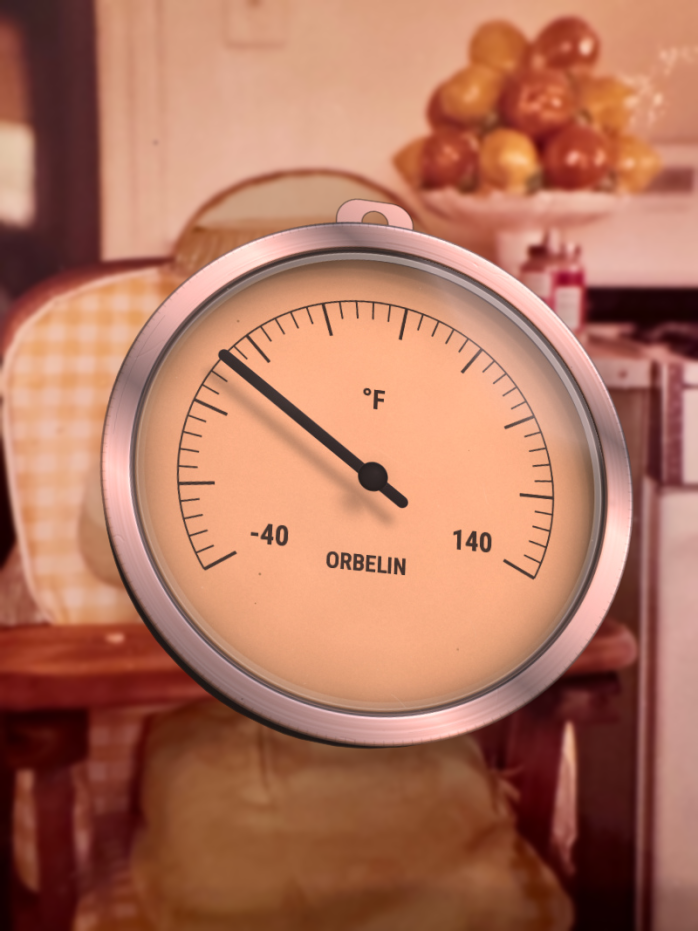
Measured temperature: 12
